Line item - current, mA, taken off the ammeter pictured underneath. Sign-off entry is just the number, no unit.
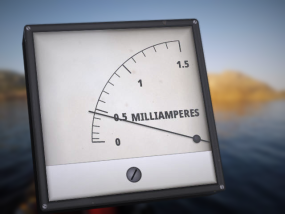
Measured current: 0.45
